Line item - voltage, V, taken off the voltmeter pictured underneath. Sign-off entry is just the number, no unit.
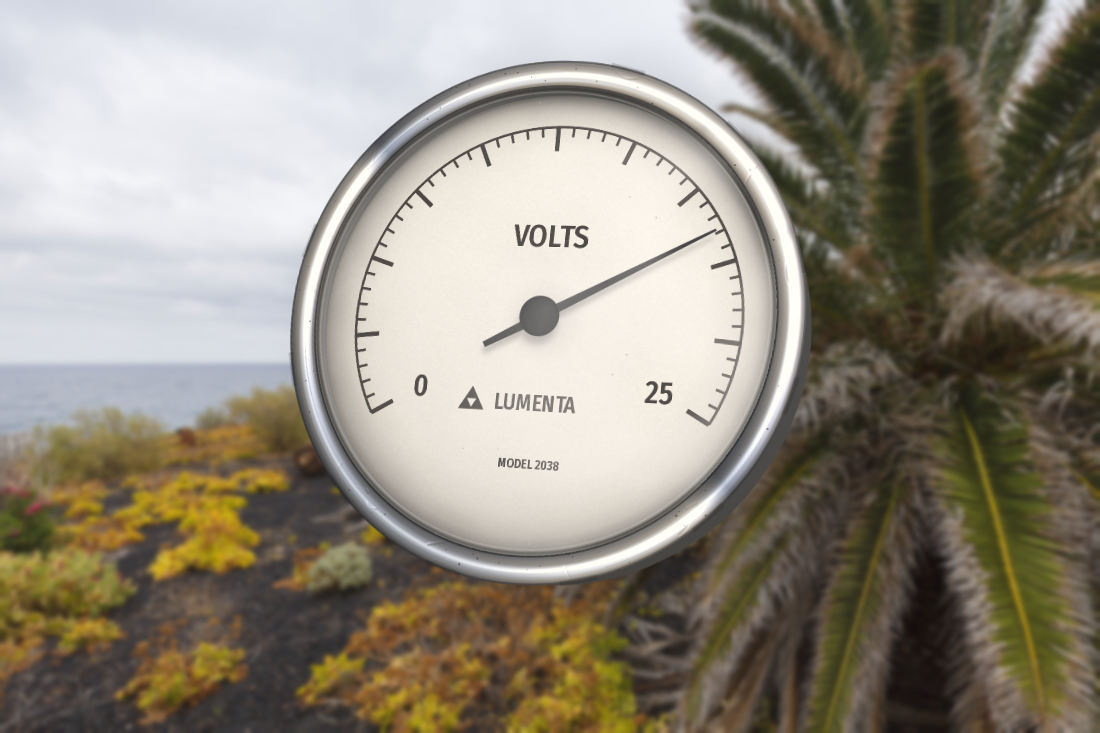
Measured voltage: 19
